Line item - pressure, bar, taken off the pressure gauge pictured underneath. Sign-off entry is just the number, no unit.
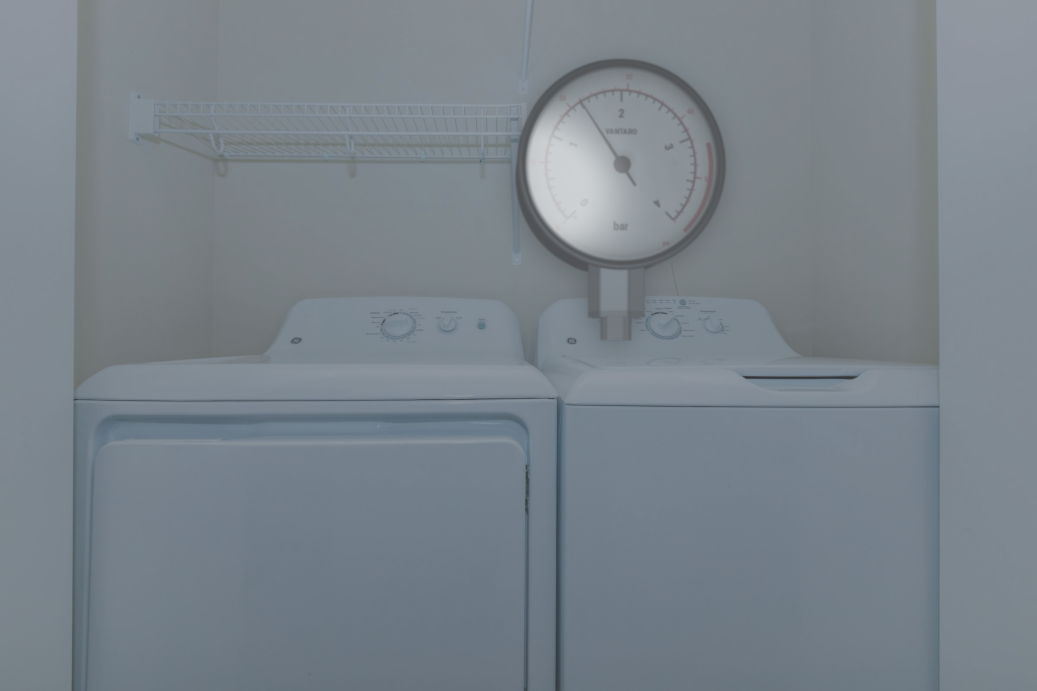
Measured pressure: 1.5
